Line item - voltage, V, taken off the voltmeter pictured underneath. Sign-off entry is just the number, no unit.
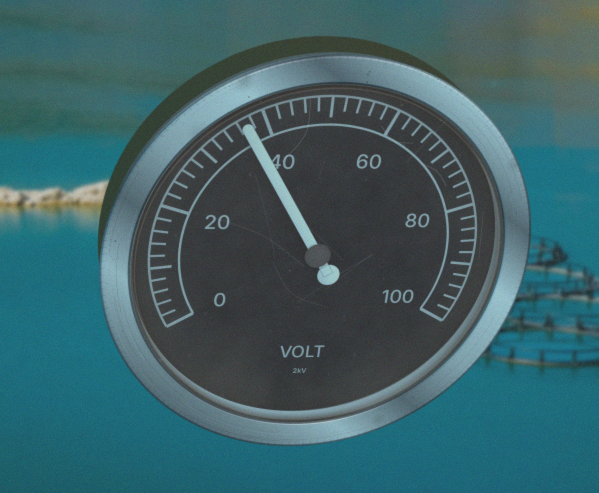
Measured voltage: 37
